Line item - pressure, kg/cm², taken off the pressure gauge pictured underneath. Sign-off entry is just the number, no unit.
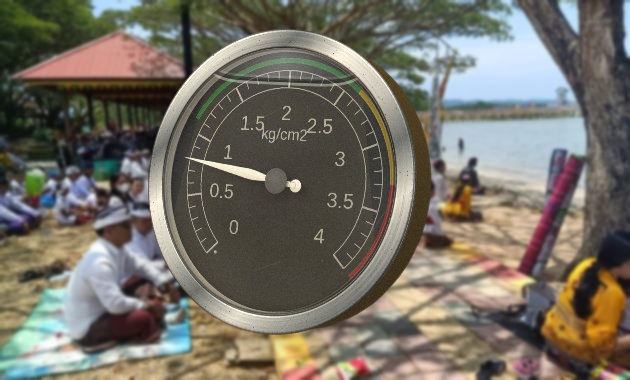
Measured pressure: 0.8
